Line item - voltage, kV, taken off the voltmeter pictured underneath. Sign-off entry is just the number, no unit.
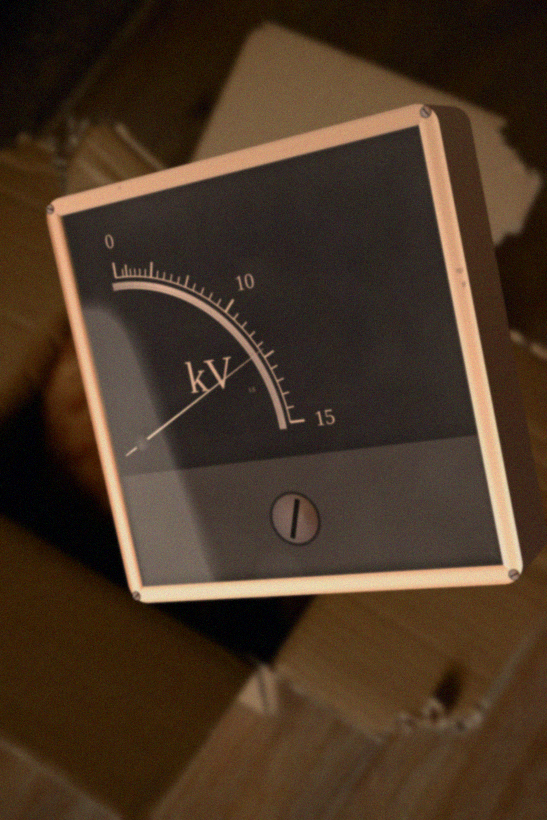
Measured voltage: 12.25
